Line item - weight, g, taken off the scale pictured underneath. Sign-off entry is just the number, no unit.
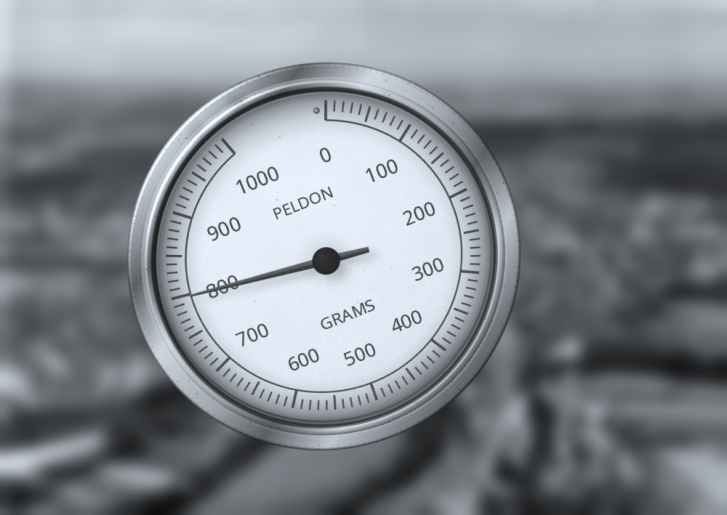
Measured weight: 800
